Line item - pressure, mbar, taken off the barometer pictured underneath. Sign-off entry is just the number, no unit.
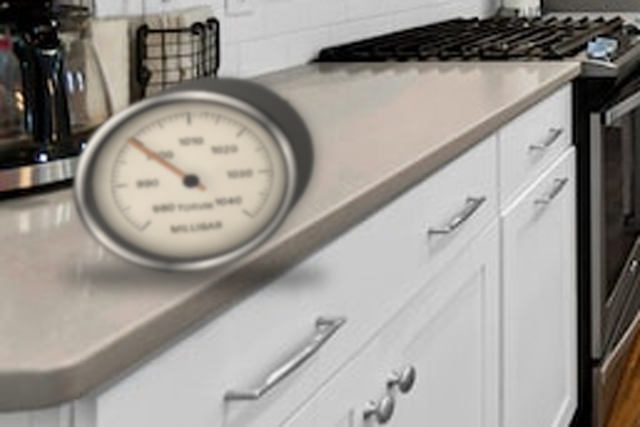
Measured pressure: 1000
